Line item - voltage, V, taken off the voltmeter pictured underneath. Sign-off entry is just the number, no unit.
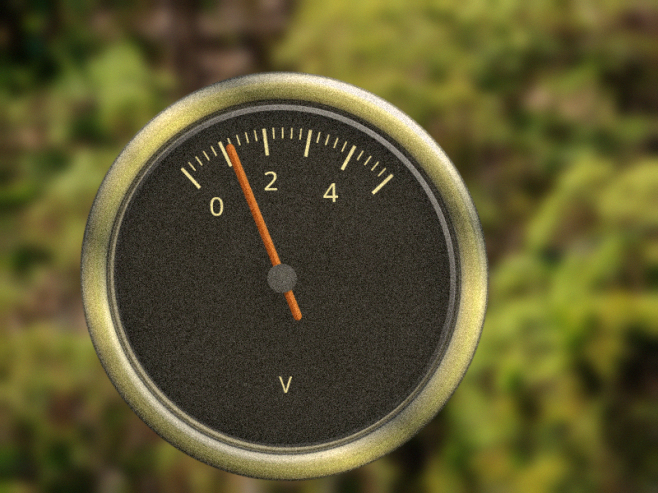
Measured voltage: 1.2
